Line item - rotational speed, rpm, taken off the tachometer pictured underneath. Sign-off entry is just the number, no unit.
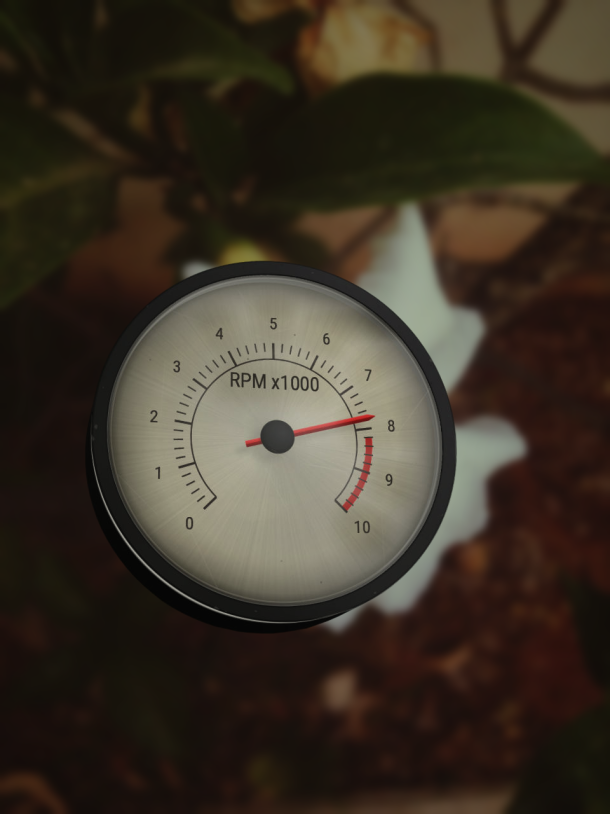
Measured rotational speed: 7800
